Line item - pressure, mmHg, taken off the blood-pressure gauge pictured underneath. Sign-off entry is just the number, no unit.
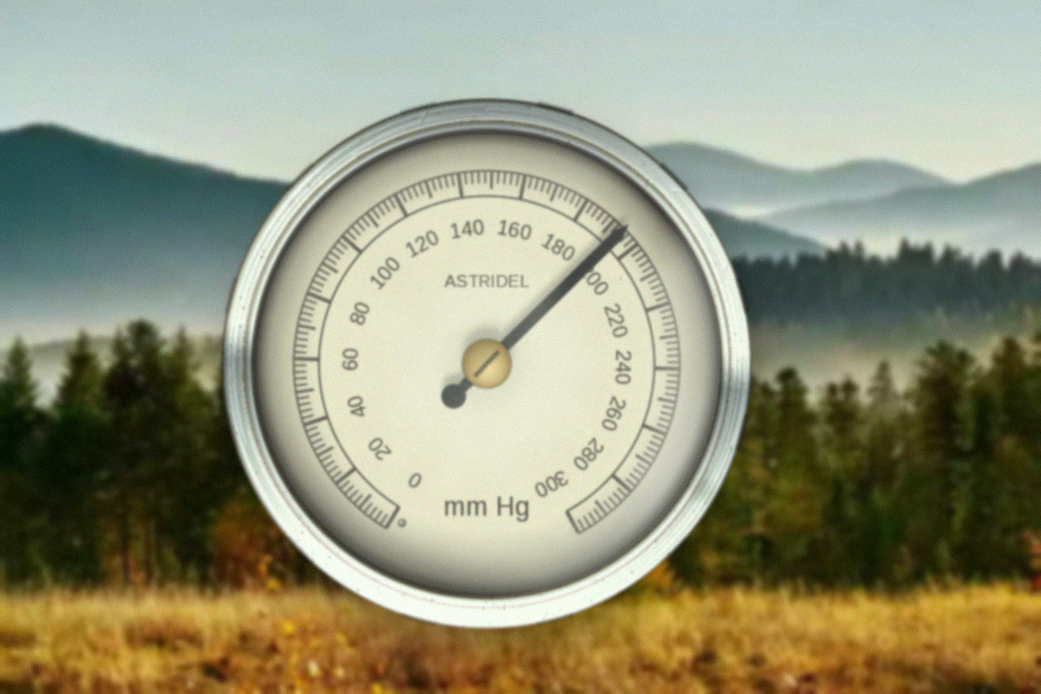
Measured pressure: 194
